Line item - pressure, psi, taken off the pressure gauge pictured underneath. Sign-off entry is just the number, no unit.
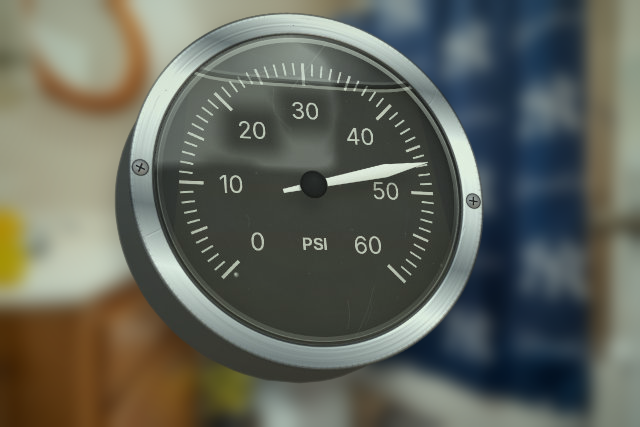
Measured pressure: 47
